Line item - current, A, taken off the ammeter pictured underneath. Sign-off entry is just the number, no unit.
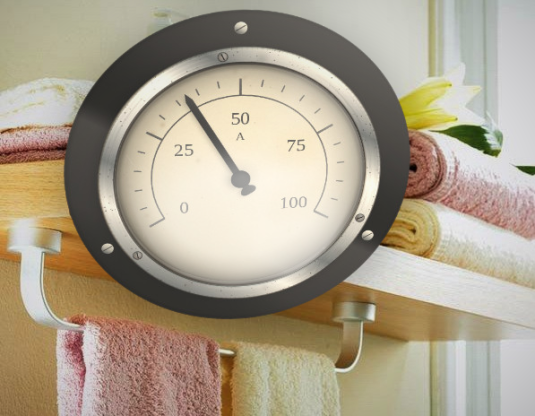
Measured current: 37.5
